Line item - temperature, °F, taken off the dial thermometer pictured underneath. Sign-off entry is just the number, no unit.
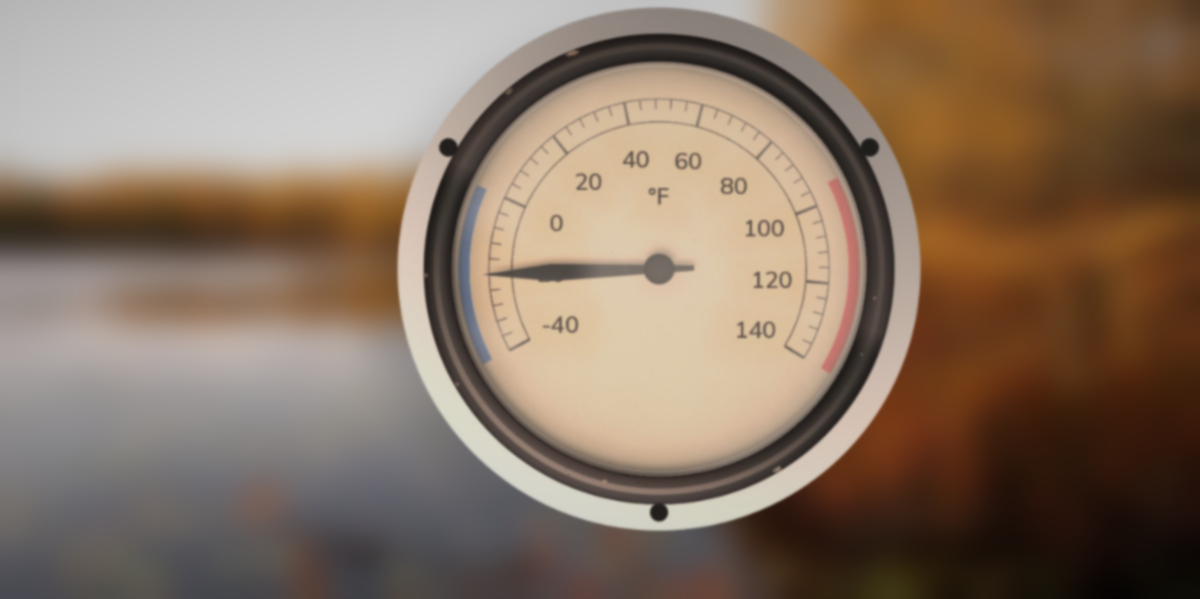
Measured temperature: -20
